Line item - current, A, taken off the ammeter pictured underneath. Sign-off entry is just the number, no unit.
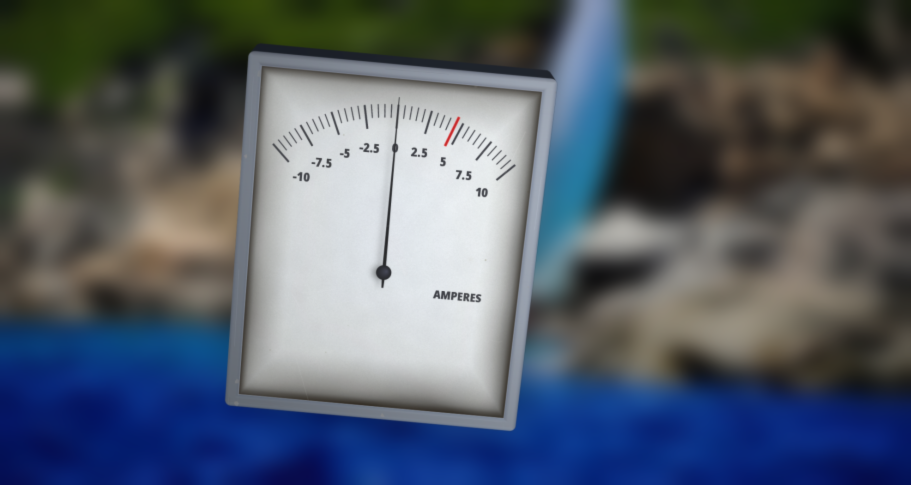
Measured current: 0
